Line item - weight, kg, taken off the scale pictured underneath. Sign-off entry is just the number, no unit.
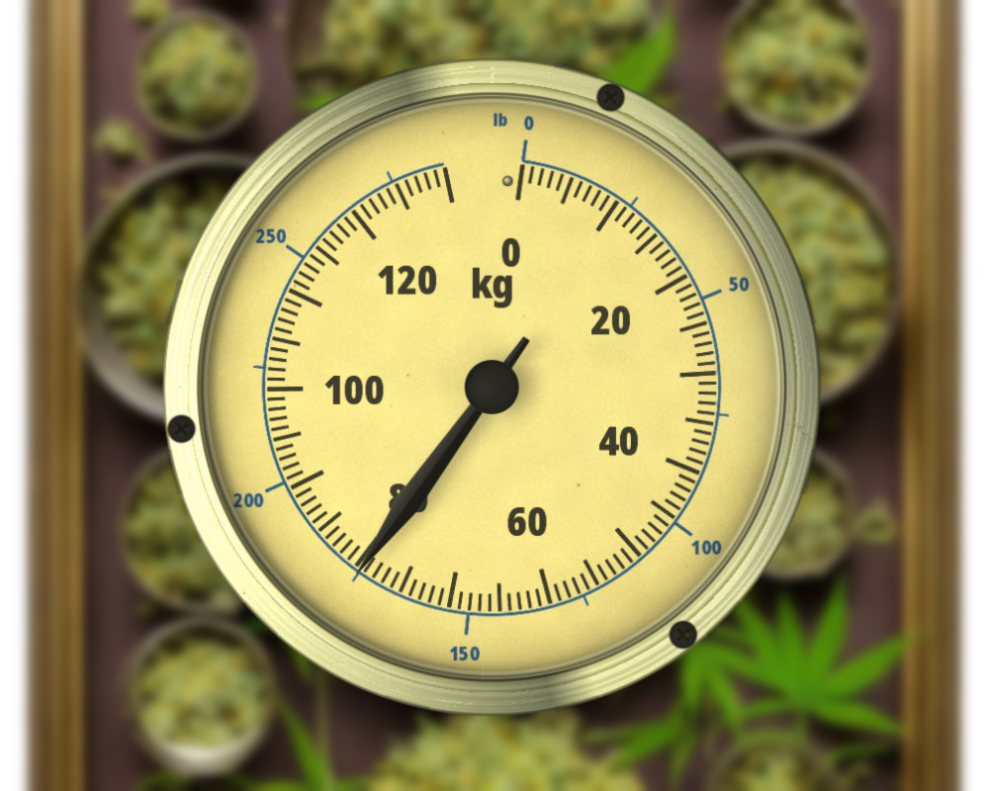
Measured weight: 79.5
